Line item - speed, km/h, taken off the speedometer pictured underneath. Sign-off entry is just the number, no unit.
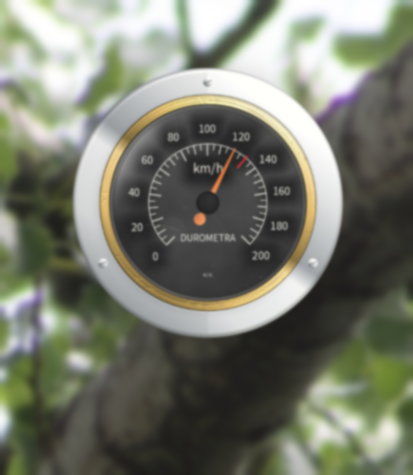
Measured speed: 120
